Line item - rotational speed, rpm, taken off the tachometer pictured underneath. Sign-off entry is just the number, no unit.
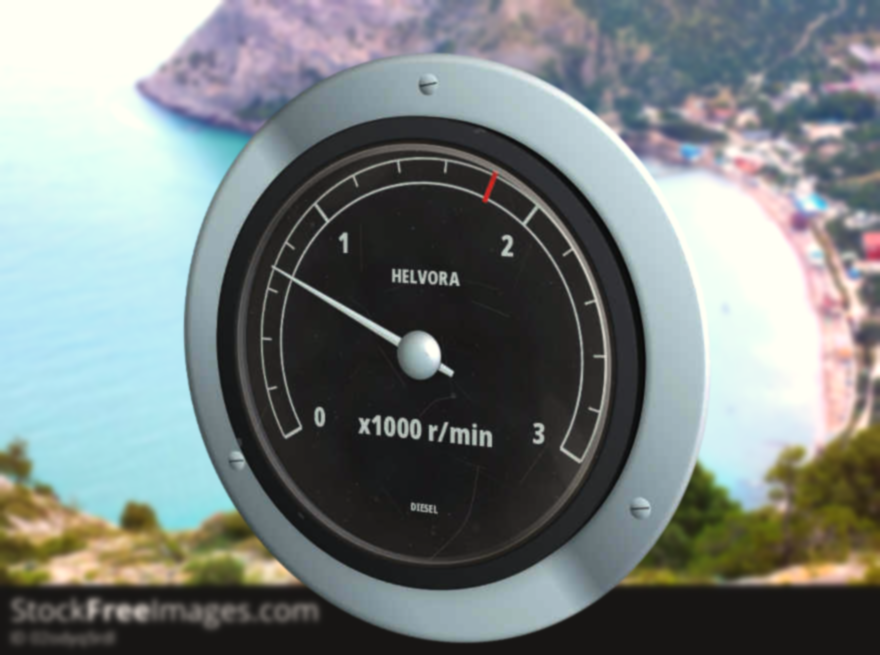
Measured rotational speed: 700
